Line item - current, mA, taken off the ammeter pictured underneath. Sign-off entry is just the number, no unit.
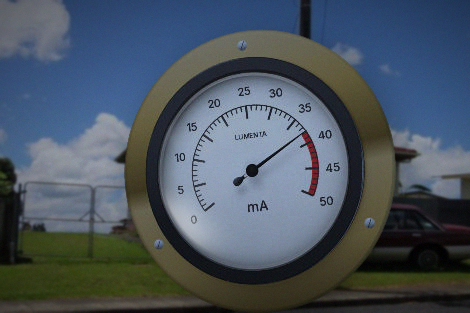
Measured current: 38
